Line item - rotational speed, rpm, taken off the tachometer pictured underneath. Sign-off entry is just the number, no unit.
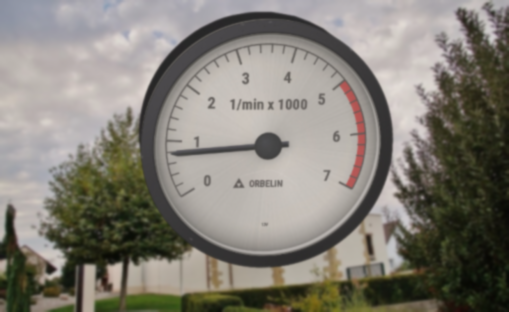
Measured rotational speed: 800
